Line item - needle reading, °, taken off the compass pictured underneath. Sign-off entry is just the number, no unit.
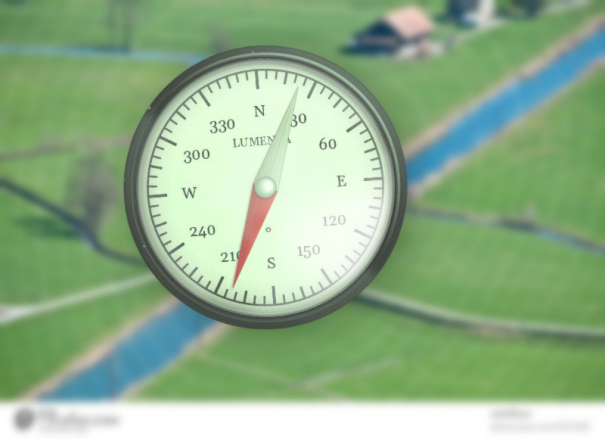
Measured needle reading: 202.5
